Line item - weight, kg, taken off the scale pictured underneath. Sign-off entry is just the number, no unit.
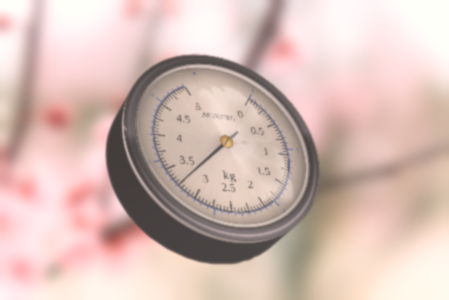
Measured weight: 3.25
